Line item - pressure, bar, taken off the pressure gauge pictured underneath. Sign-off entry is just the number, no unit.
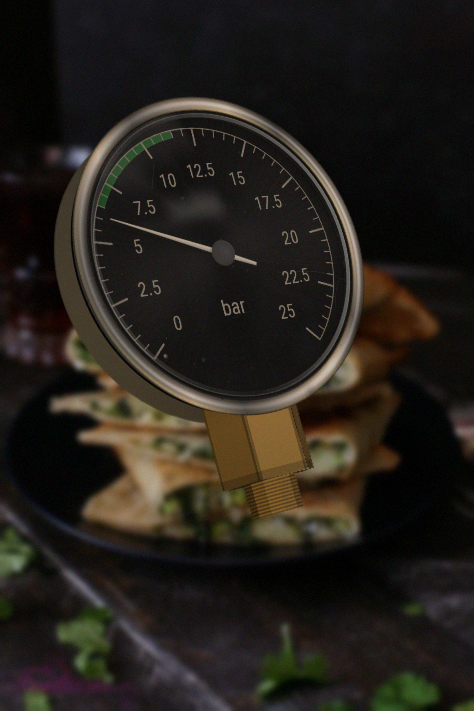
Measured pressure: 6
